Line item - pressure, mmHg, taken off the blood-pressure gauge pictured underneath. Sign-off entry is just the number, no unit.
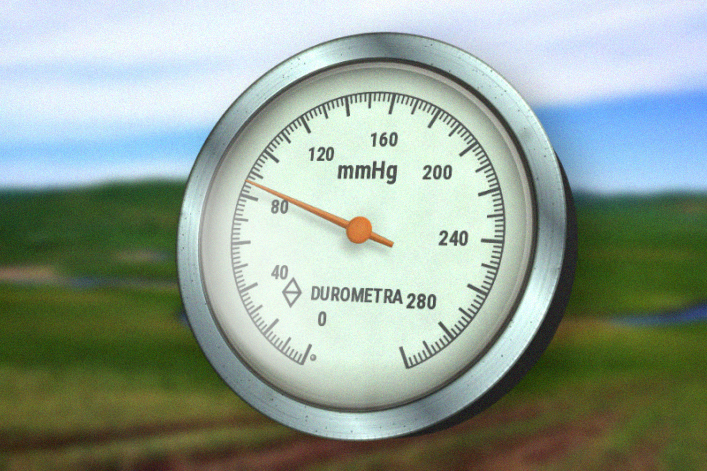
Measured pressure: 86
